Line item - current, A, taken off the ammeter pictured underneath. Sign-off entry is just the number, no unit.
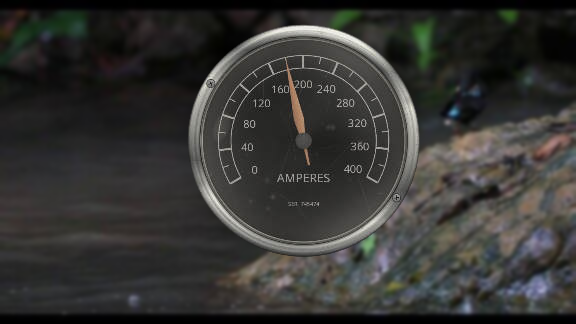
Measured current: 180
